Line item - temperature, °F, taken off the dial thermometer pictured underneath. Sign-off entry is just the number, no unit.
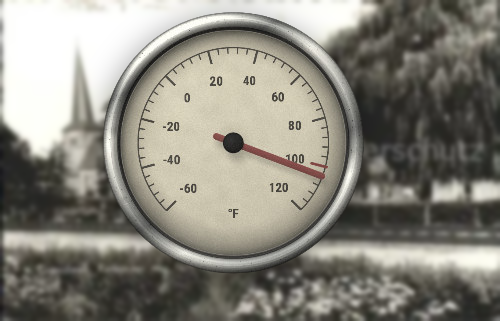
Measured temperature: 104
